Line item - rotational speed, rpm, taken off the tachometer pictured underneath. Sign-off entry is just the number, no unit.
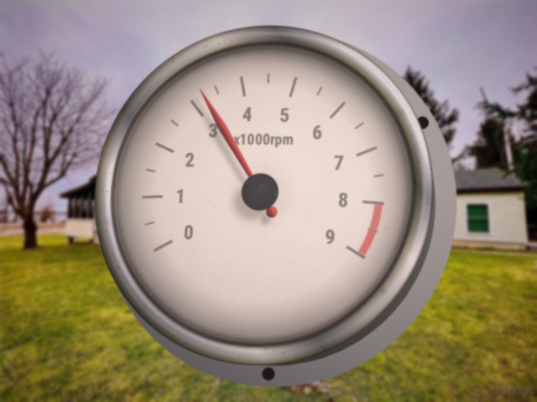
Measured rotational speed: 3250
